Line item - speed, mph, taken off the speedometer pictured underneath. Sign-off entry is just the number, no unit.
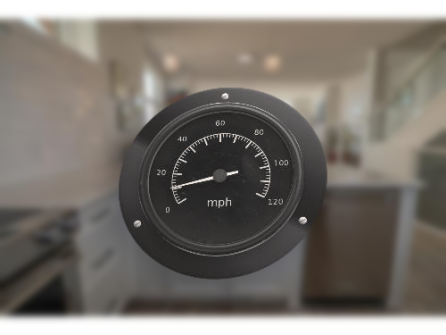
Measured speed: 10
